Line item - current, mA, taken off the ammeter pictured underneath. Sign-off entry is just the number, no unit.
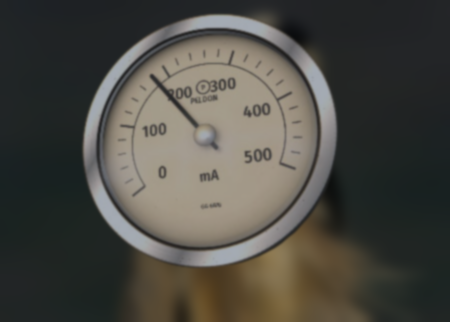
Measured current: 180
